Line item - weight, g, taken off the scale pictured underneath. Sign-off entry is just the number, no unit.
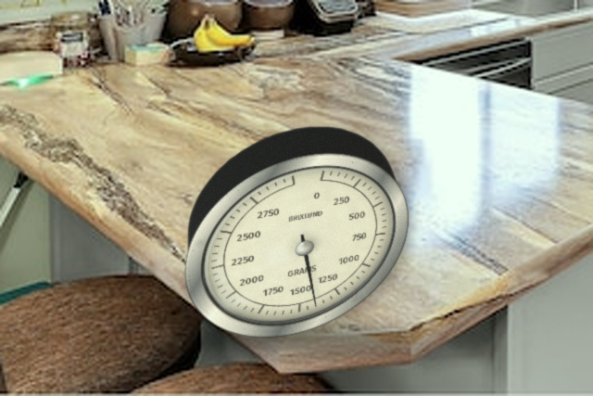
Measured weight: 1400
